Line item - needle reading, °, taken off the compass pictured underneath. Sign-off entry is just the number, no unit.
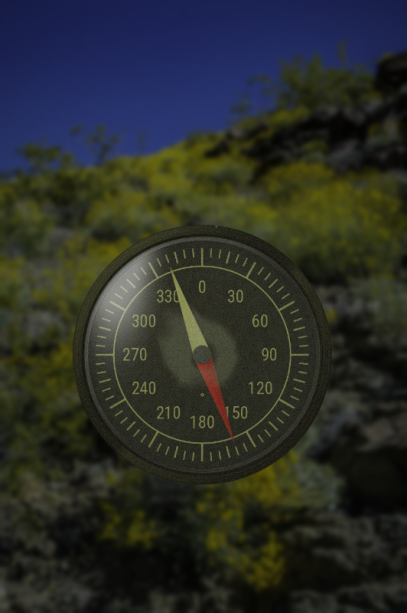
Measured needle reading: 160
